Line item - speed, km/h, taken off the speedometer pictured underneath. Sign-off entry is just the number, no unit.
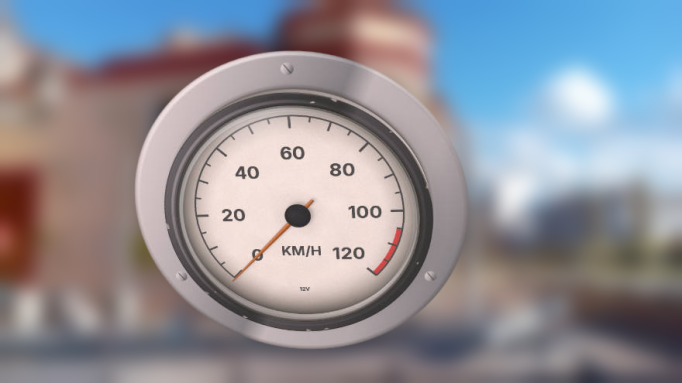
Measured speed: 0
